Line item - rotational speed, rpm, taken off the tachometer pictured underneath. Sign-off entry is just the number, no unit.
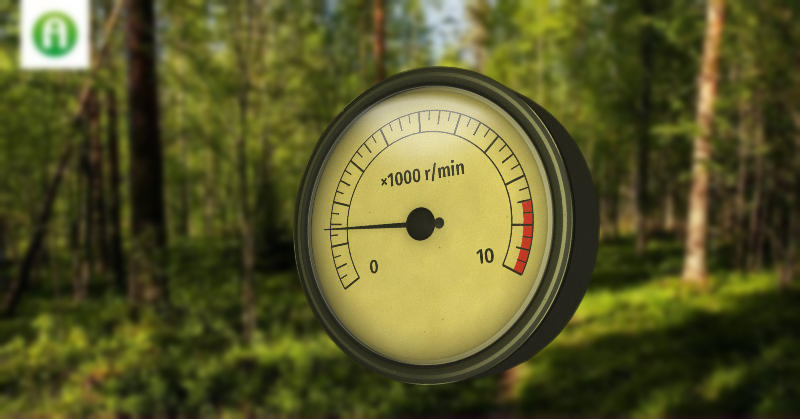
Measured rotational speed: 1375
